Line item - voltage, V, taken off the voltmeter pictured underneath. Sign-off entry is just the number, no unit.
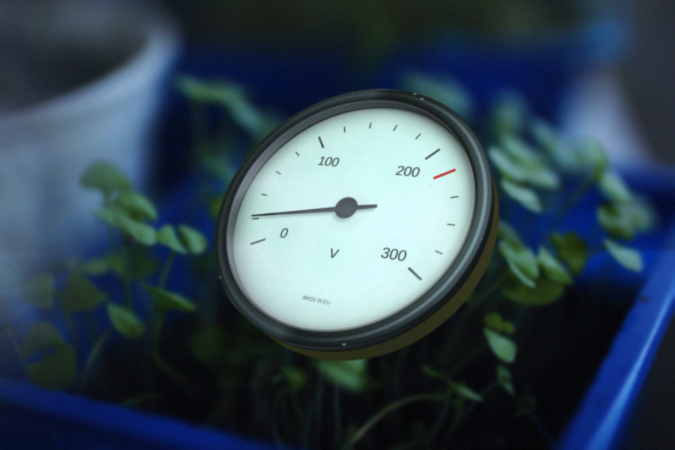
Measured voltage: 20
